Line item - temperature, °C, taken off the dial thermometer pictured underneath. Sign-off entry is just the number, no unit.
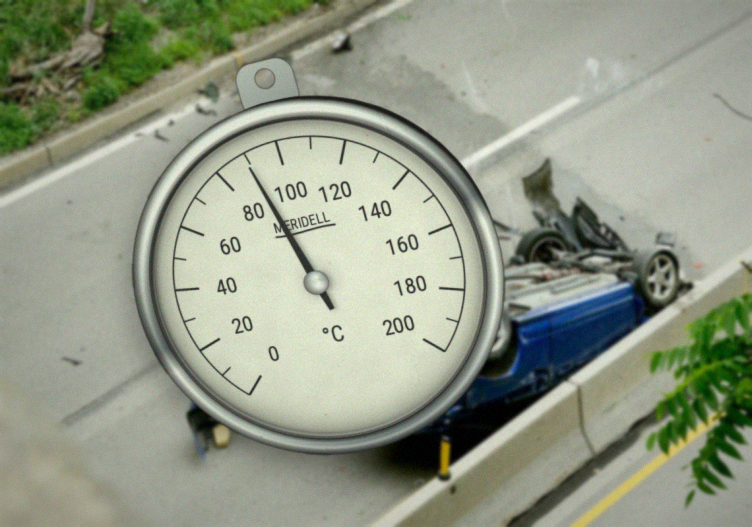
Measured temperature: 90
